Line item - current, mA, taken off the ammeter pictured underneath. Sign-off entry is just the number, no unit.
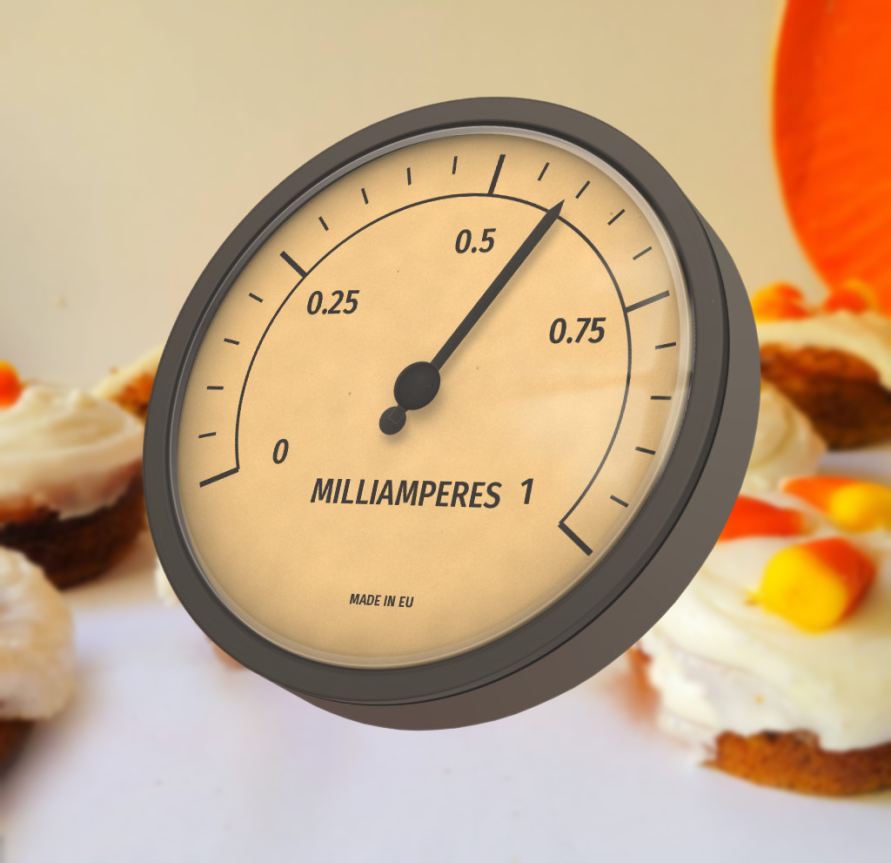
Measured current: 0.6
